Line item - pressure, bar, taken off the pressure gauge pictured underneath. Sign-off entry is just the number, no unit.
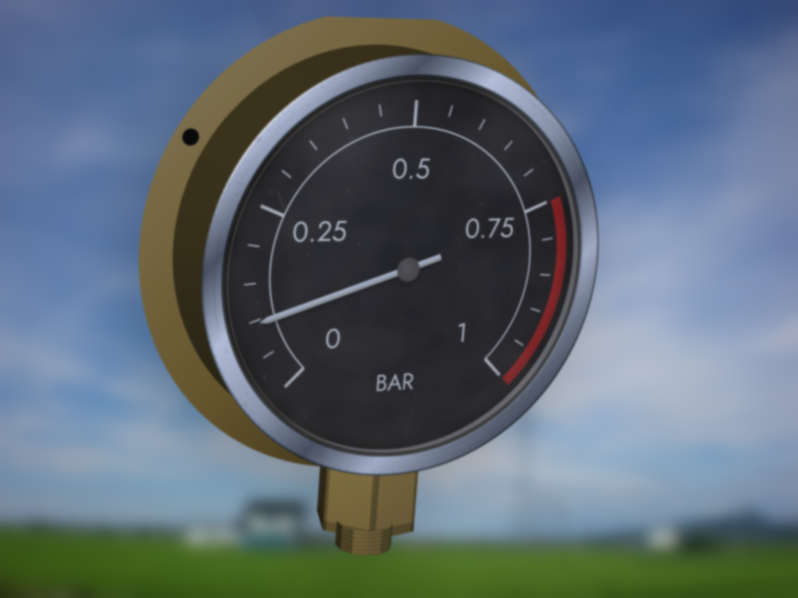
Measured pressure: 0.1
